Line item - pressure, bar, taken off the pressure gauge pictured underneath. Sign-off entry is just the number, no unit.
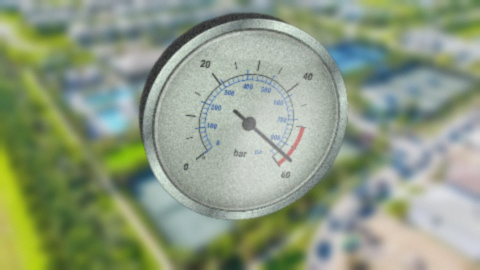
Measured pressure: 57.5
